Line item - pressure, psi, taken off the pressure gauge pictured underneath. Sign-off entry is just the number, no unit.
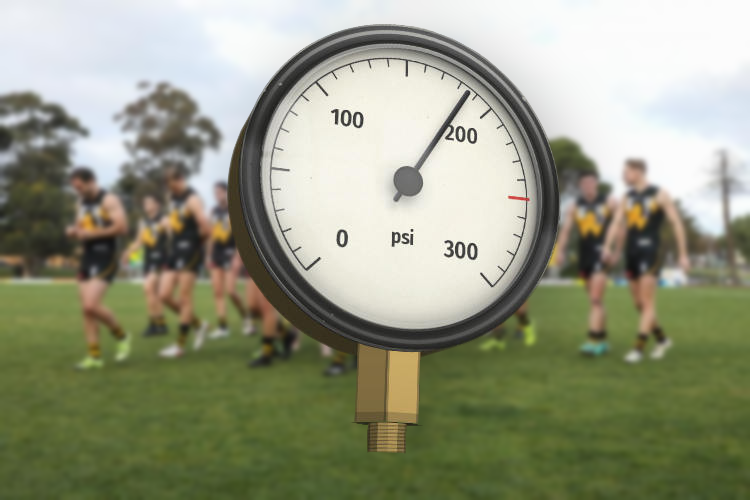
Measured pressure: 185
